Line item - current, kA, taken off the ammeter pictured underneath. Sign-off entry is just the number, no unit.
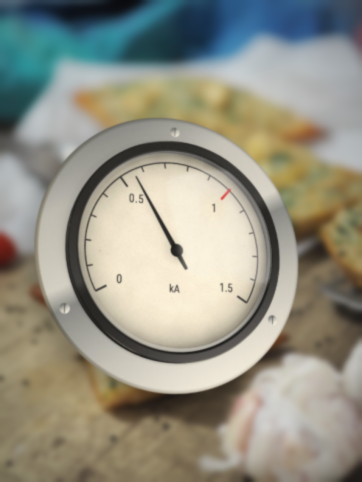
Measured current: 0.55
